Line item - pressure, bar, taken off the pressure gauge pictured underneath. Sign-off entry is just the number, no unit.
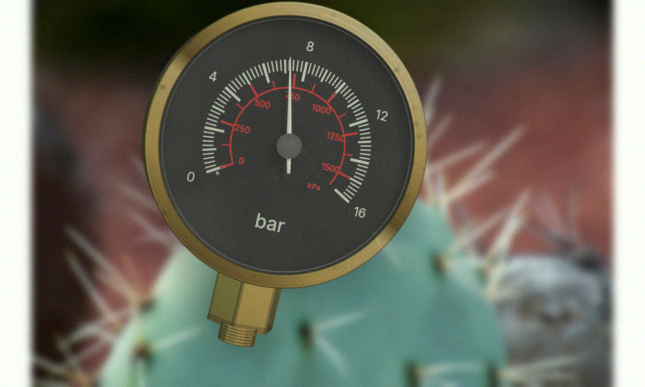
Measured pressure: 7.2
